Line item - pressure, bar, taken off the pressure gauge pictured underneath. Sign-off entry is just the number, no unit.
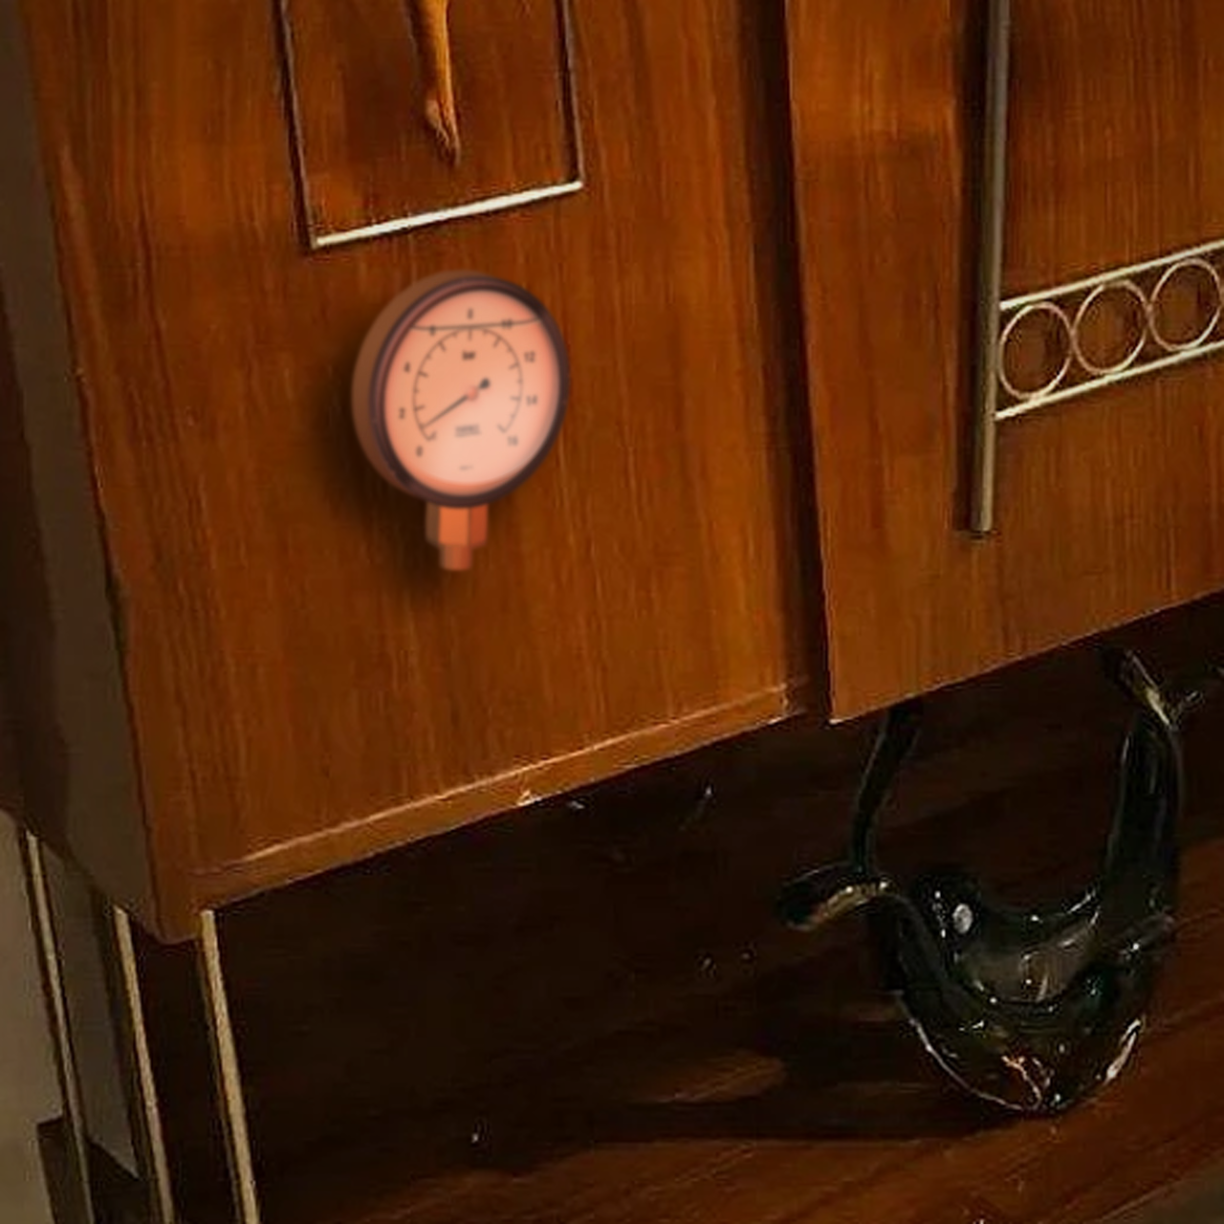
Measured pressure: 1
